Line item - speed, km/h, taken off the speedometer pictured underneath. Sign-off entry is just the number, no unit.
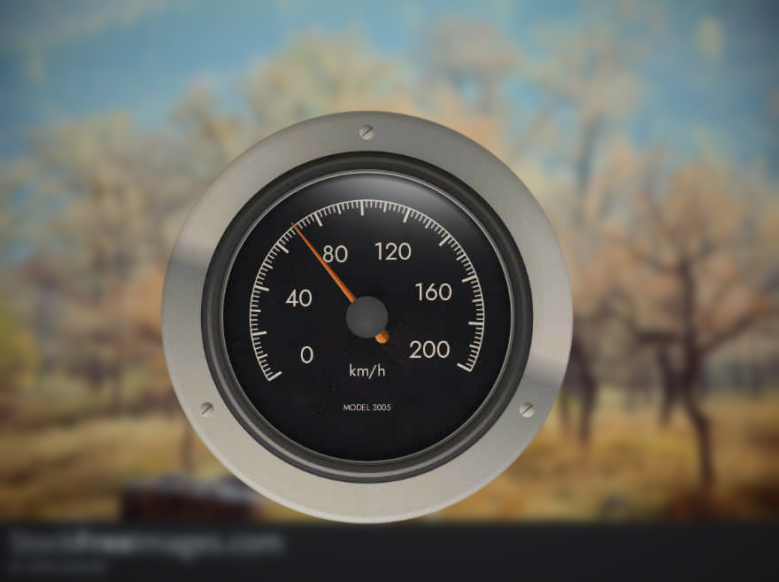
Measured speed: 70
